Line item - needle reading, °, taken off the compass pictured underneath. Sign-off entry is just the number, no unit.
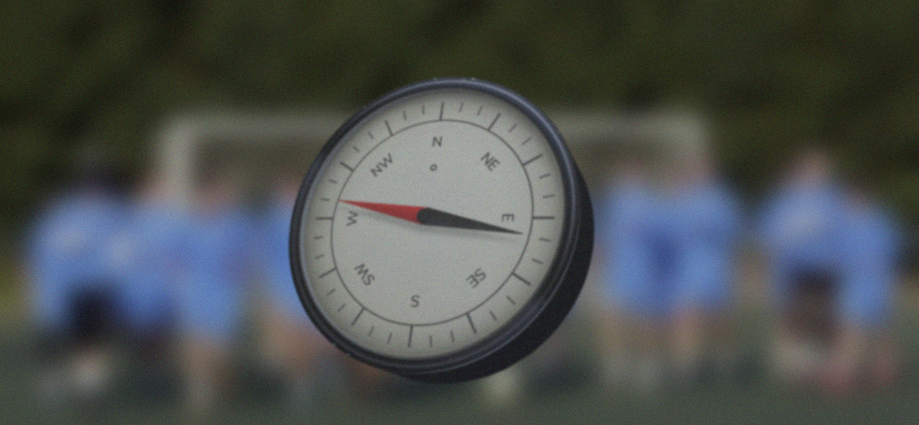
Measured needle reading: 280
